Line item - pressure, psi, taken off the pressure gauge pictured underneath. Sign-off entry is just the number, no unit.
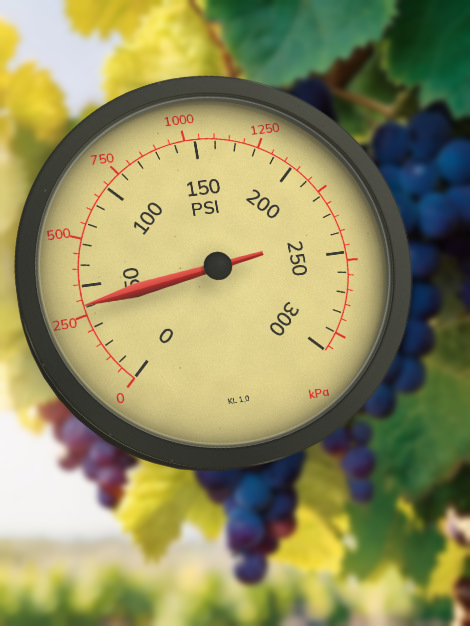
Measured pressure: 40
